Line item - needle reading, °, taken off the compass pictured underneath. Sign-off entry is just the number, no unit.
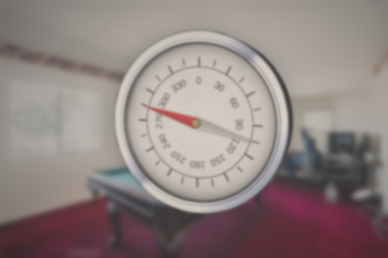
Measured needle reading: 285
